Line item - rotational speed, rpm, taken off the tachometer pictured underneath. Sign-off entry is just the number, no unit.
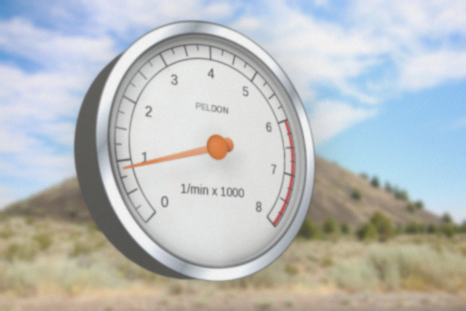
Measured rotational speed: 875
